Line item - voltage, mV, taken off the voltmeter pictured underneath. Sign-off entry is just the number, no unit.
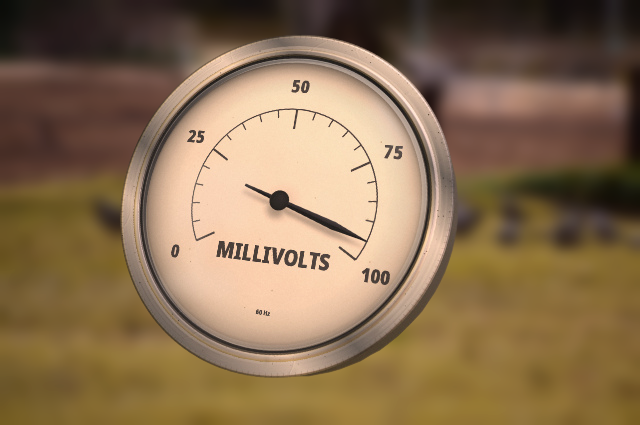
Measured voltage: 95
